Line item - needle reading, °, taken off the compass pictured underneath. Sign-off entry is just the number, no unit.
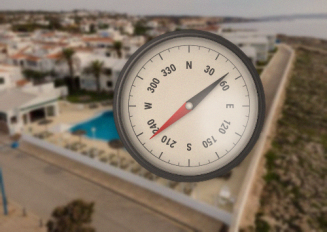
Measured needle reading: 230
